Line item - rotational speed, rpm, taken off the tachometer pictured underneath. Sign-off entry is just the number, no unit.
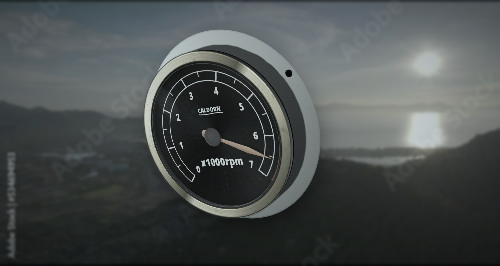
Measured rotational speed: 6500
